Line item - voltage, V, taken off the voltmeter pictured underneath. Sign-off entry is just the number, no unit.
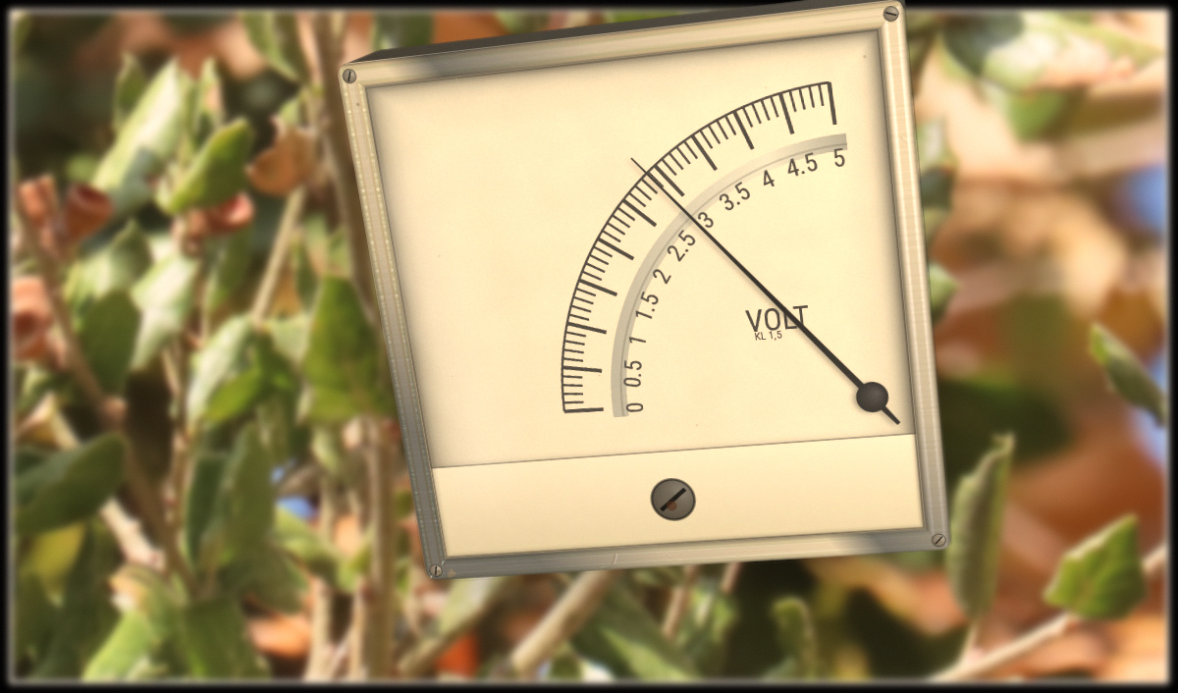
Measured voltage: 2.9
